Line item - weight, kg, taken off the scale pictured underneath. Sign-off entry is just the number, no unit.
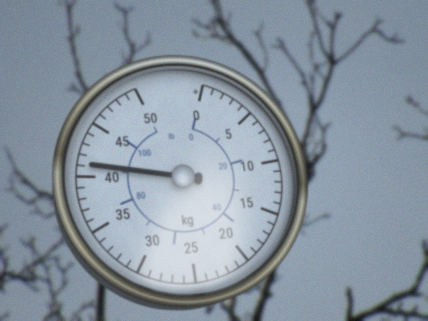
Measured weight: 41
